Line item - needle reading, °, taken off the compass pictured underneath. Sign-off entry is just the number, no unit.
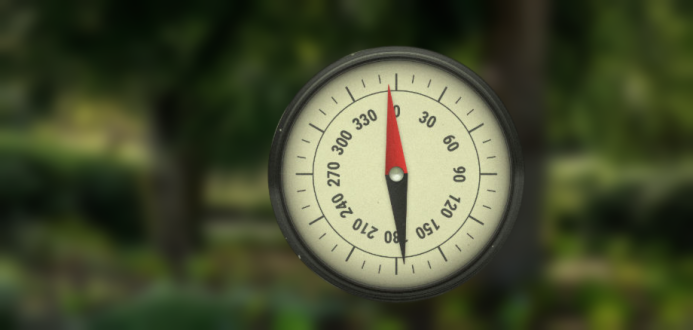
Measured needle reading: 355
